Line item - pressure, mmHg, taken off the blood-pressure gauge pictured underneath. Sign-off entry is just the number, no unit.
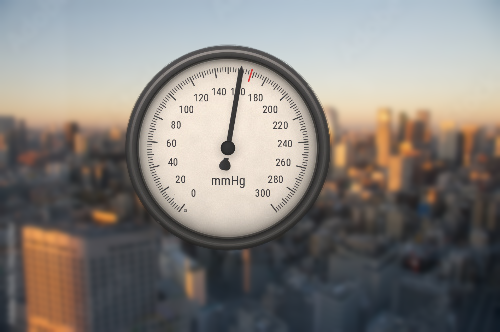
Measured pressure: 160
